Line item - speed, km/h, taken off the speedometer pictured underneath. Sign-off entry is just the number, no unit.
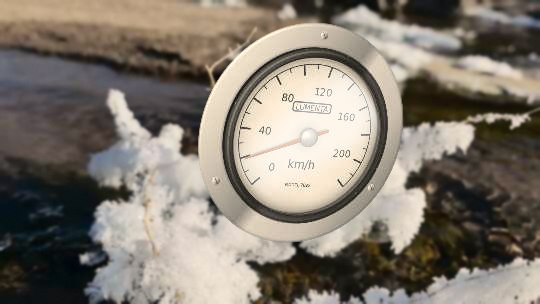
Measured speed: 20
